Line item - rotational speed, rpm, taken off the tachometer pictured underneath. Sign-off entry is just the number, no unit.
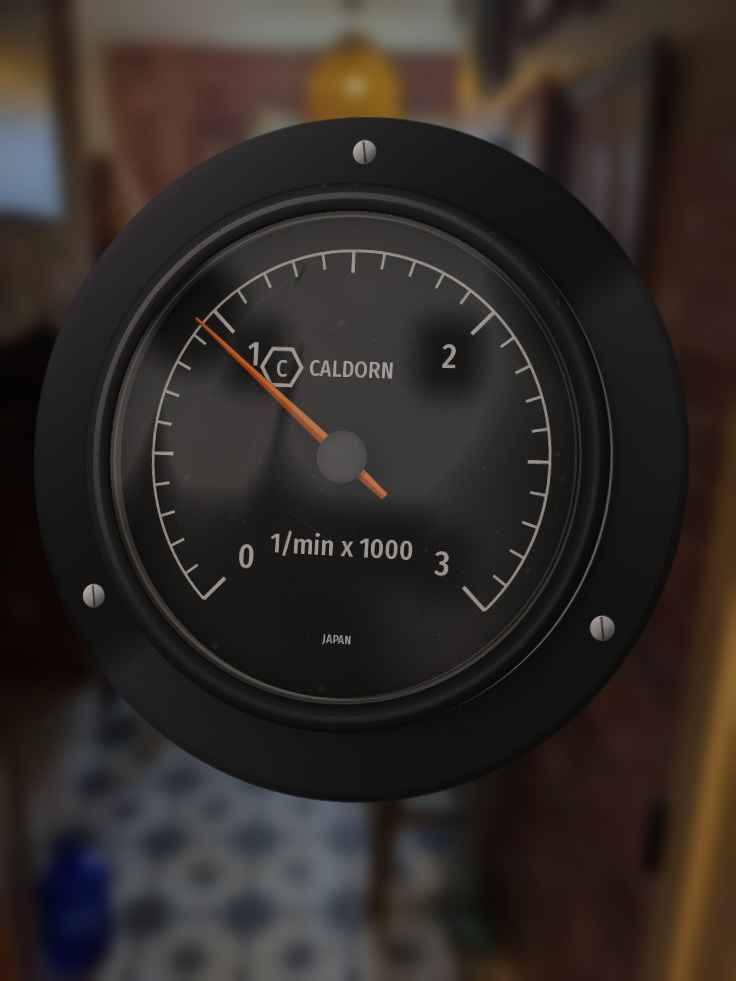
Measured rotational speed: 950
